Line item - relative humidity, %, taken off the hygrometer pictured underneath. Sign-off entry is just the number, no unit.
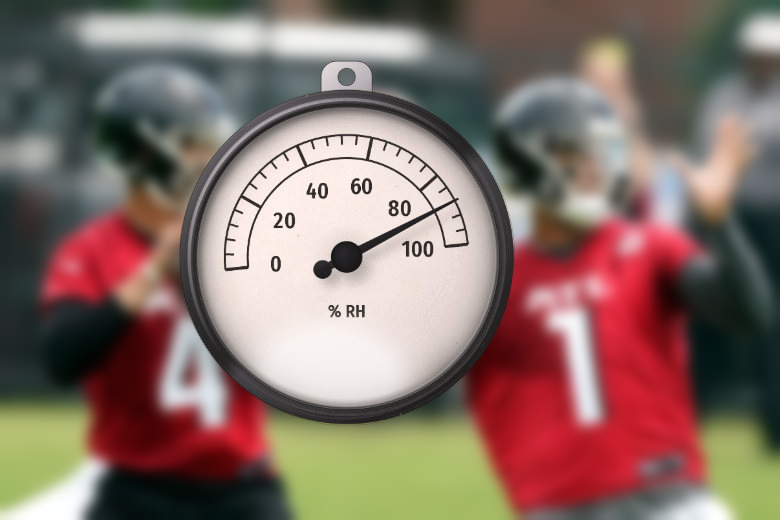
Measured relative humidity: 88
